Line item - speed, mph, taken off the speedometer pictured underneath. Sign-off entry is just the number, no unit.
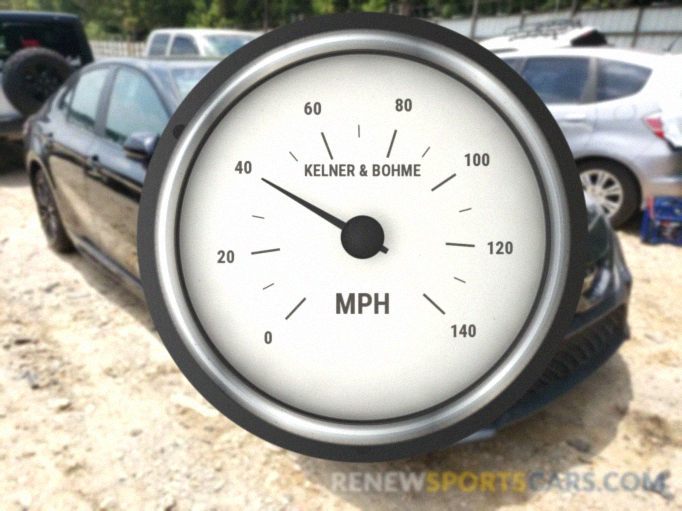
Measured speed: 40
